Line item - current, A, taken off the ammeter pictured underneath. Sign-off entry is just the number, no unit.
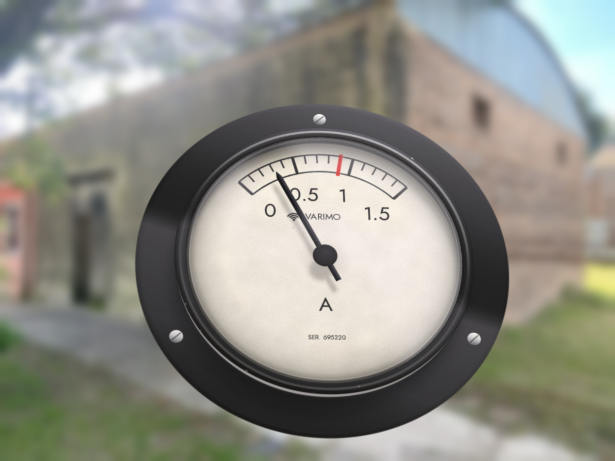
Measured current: 0.3
